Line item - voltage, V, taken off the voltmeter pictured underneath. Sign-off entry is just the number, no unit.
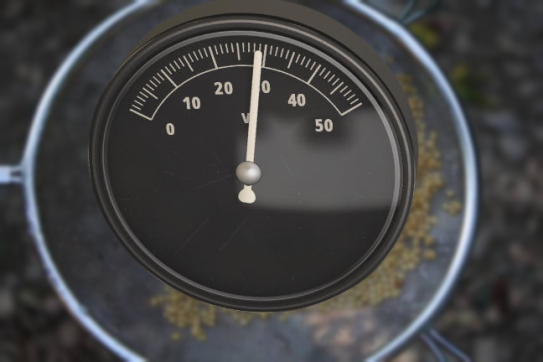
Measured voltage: 29
